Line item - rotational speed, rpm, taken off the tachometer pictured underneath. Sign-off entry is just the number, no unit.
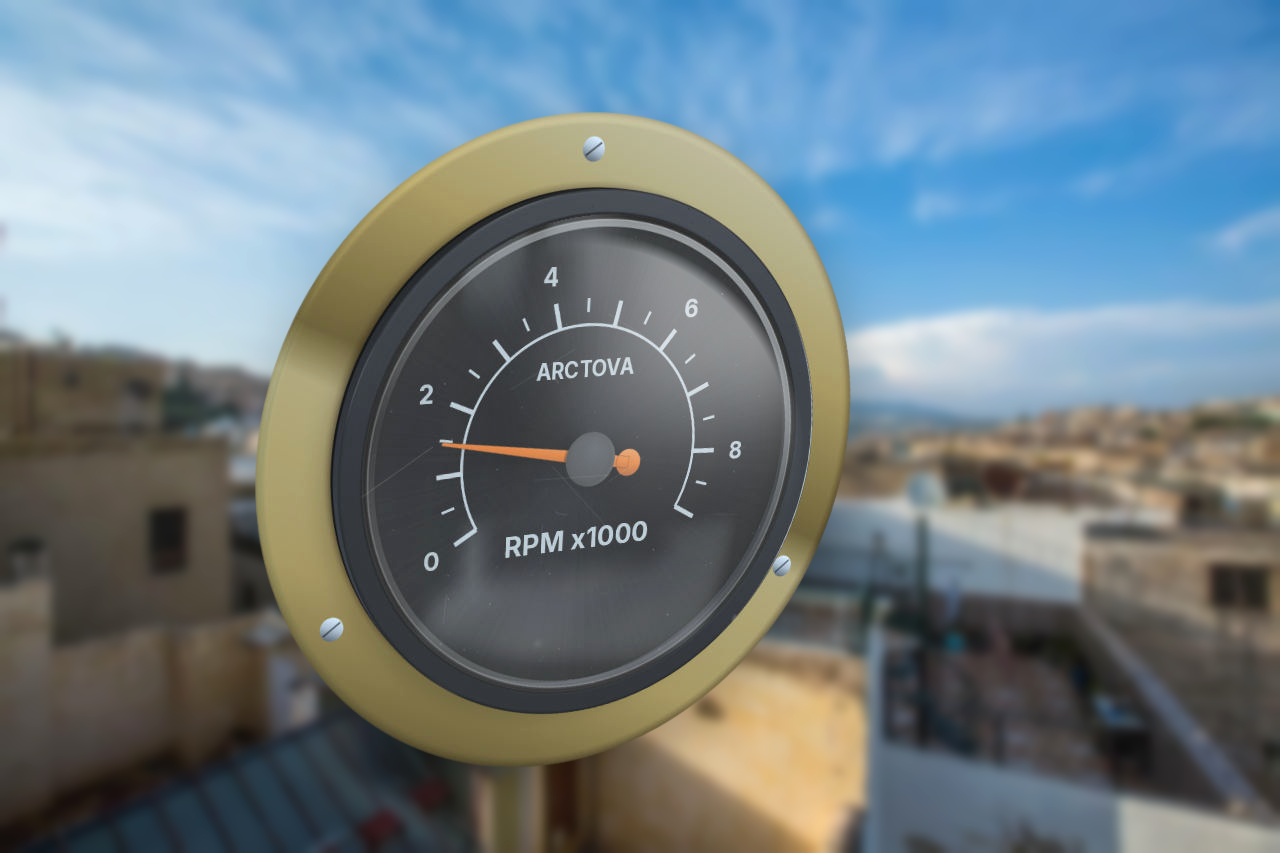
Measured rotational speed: 1500
